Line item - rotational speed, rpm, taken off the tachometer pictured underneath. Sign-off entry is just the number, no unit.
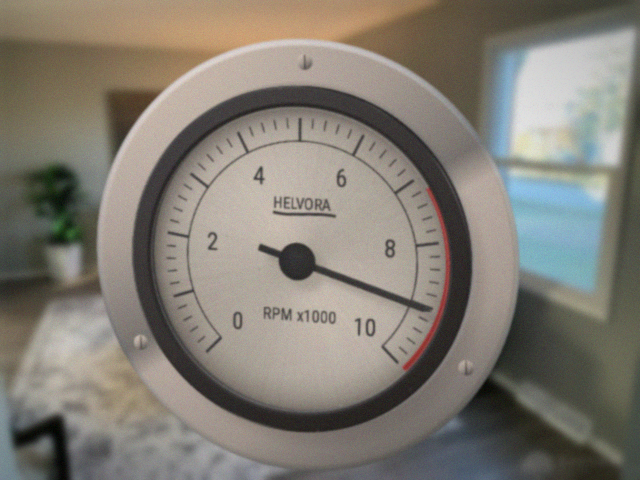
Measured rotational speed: 9000
